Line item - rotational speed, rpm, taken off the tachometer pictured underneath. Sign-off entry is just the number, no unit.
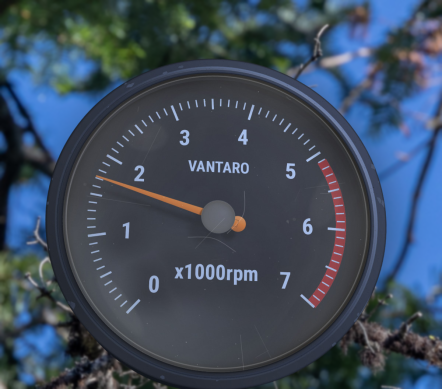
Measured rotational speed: 1700
